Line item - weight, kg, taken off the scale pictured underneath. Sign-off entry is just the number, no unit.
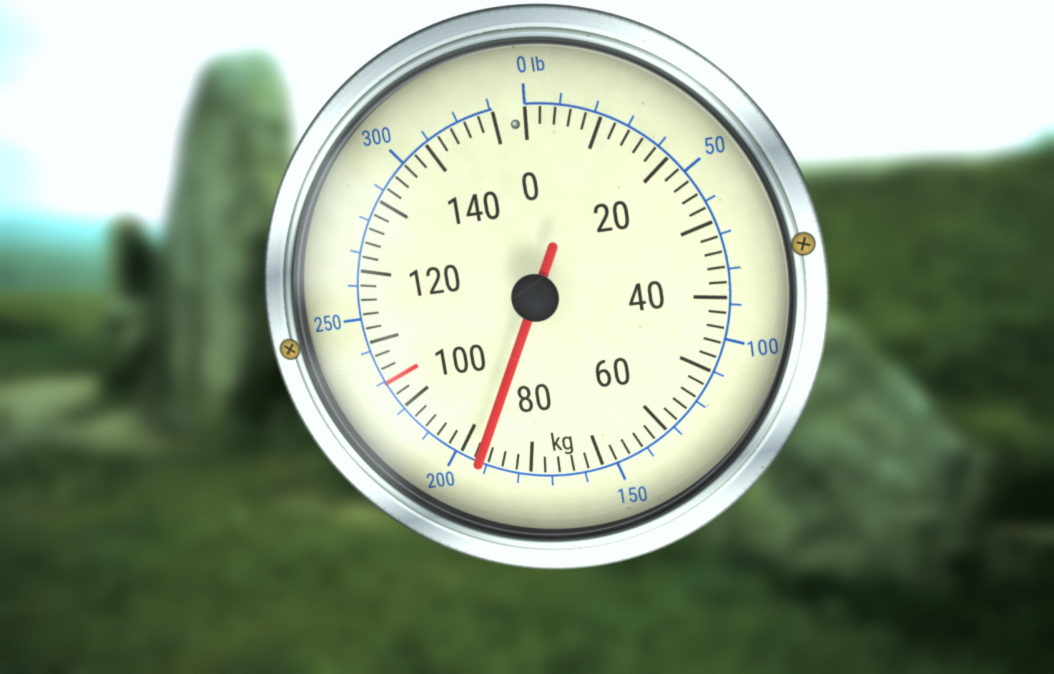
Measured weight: 87
